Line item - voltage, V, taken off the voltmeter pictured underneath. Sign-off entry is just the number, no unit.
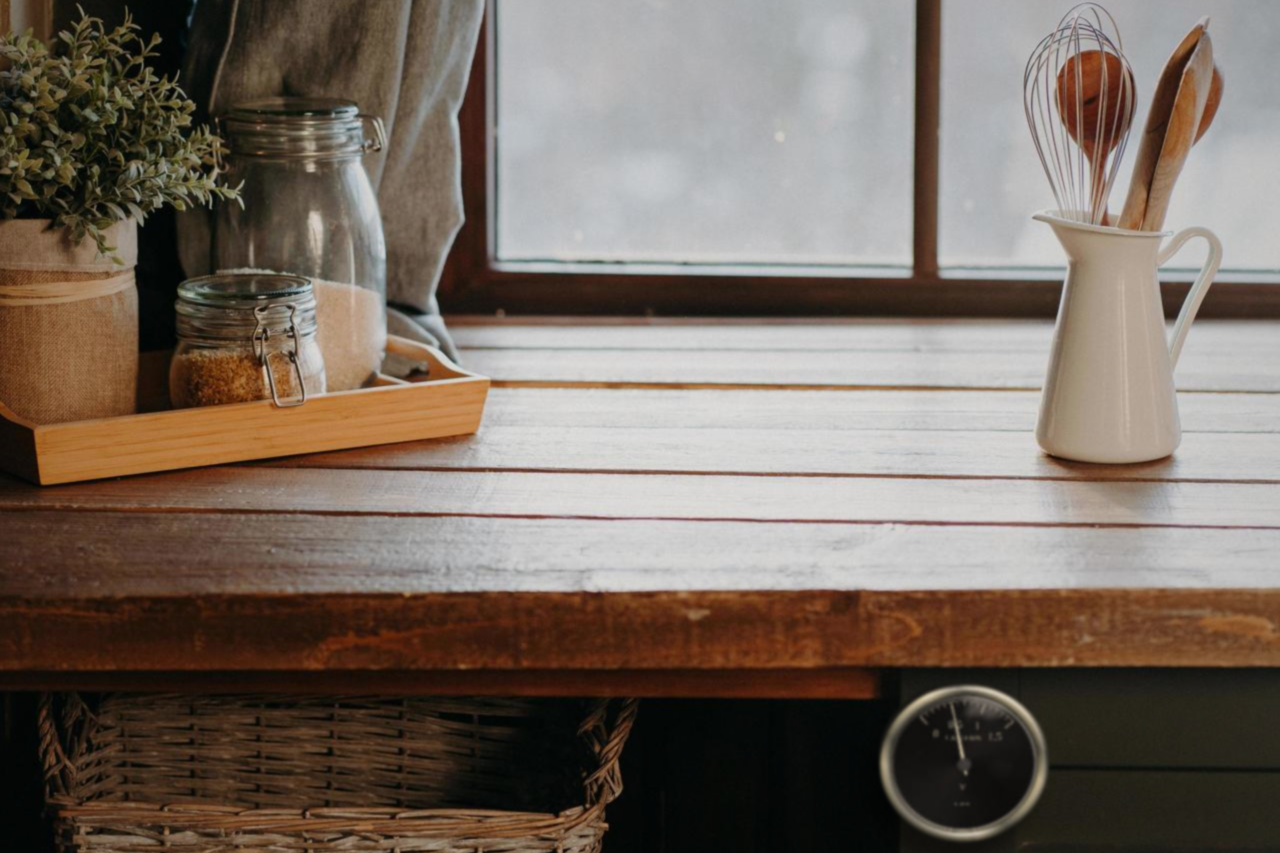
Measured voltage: 0.5
